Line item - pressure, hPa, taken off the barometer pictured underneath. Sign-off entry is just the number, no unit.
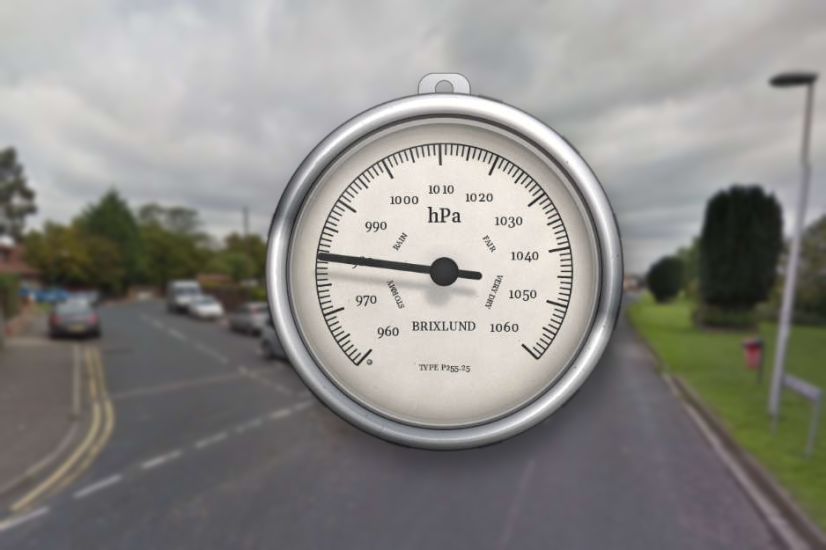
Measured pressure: 980
